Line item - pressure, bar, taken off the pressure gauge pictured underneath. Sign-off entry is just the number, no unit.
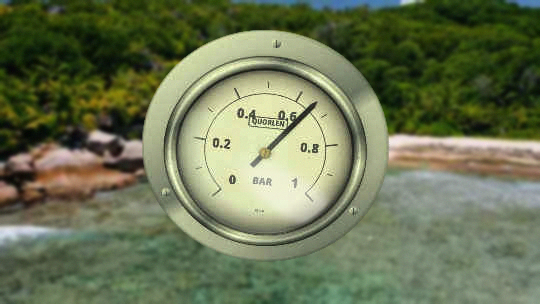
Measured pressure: 0.65
